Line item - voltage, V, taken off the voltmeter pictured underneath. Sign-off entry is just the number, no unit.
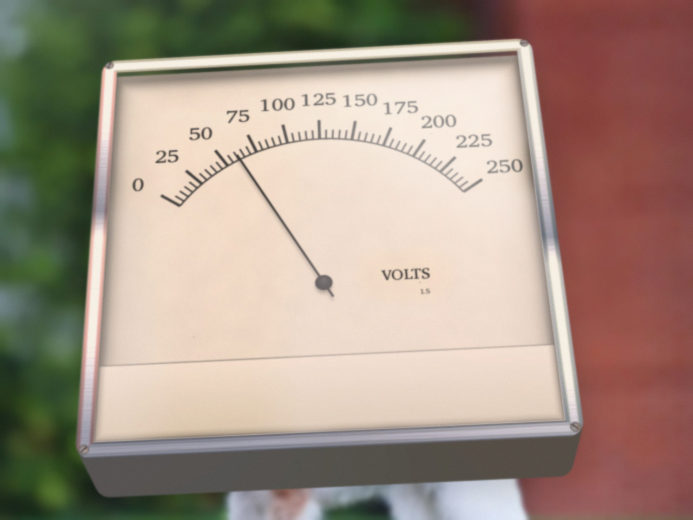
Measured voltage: 60
